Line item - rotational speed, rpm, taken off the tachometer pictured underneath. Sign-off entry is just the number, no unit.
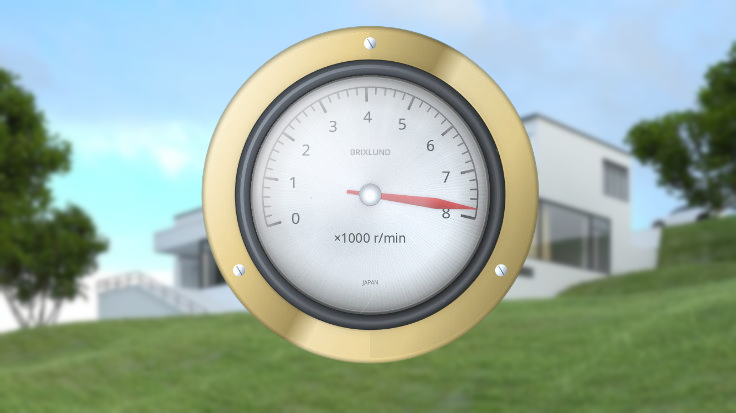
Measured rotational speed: 7800
